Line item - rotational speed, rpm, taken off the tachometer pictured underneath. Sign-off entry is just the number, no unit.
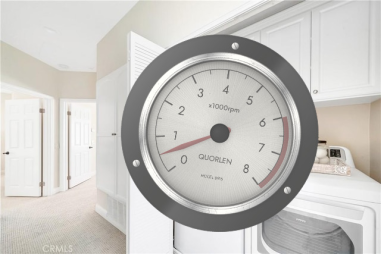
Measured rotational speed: 500
